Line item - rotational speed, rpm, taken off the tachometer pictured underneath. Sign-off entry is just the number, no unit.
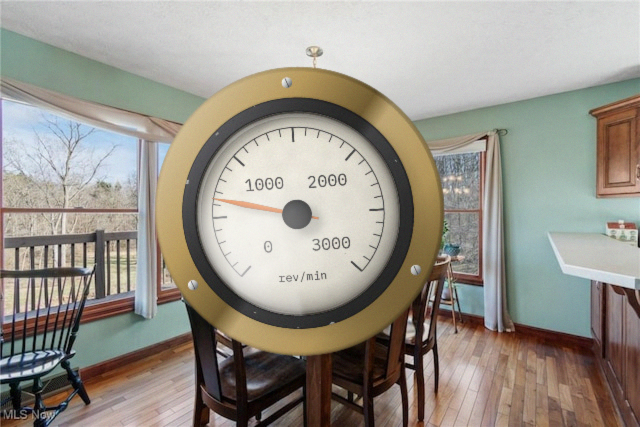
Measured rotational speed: 650
